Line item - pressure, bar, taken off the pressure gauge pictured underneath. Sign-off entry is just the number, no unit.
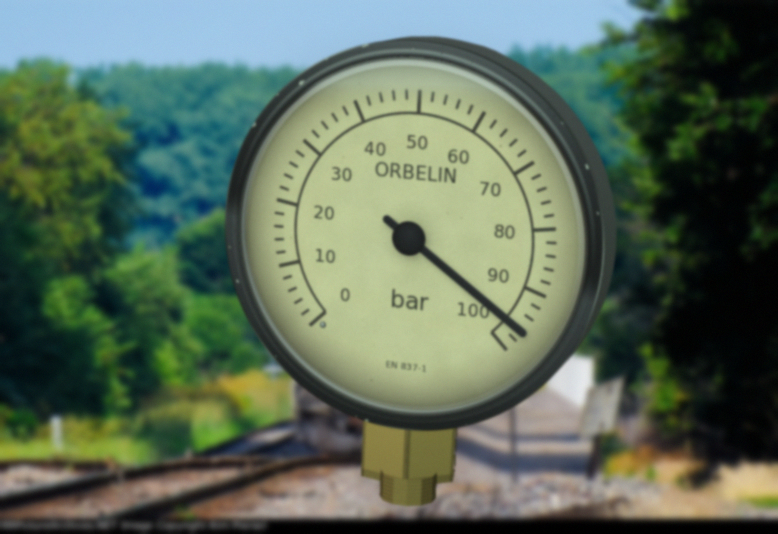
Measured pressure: 96
